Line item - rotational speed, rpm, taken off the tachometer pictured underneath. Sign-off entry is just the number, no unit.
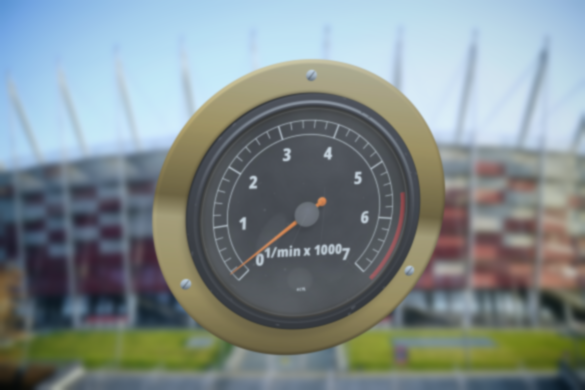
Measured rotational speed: 200
